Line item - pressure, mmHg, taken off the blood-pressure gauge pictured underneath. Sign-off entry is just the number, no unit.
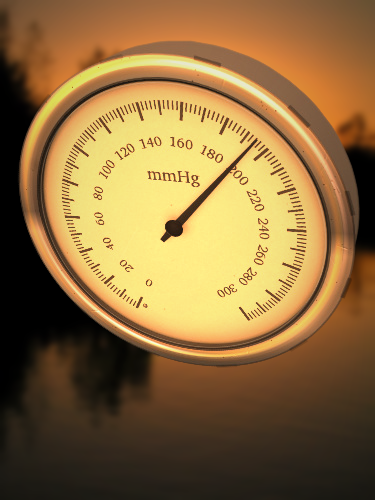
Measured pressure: 194
